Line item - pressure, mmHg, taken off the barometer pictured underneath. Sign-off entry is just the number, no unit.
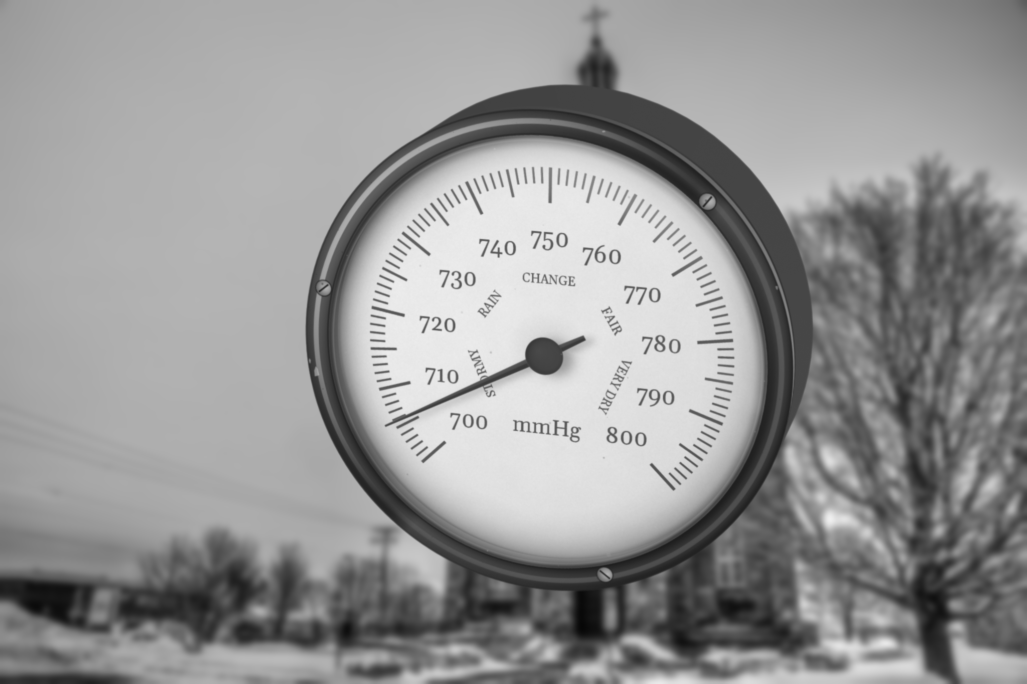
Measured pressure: 706
